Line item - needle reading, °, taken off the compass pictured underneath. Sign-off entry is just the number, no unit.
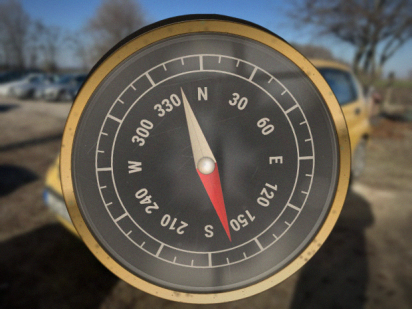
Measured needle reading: 165
